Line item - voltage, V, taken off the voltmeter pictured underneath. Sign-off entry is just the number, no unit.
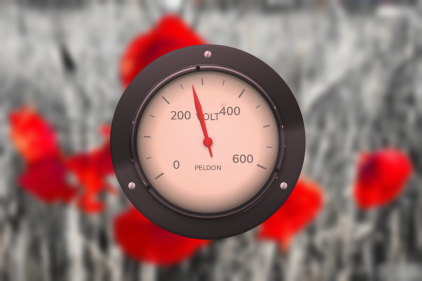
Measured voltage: 275
